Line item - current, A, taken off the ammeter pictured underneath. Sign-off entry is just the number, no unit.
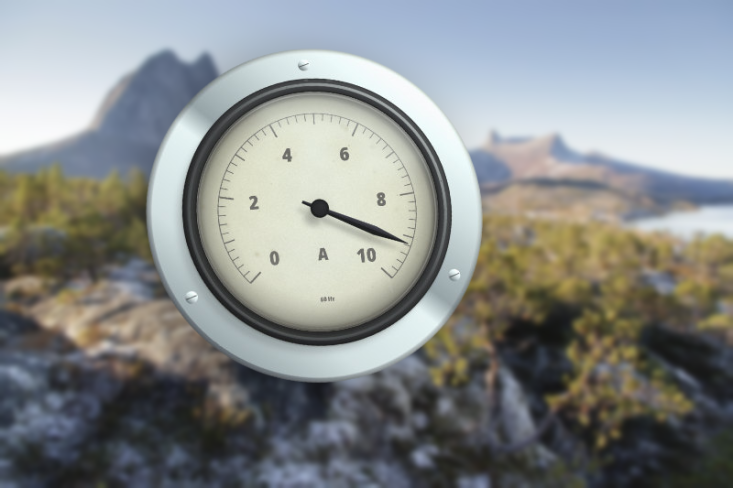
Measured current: 9.2
